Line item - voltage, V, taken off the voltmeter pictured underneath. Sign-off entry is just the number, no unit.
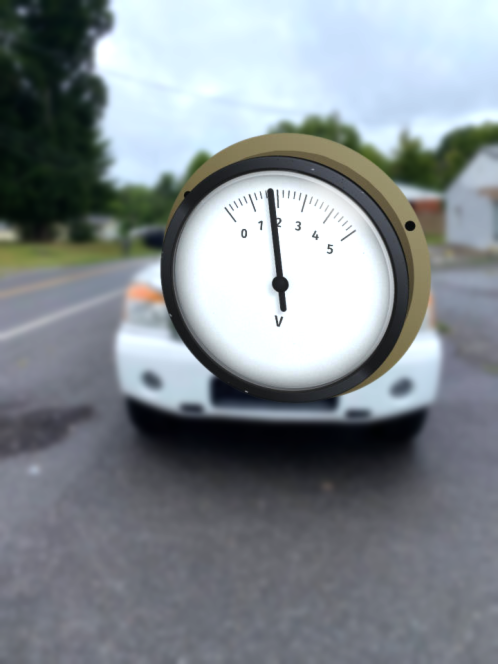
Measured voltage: 1.8
